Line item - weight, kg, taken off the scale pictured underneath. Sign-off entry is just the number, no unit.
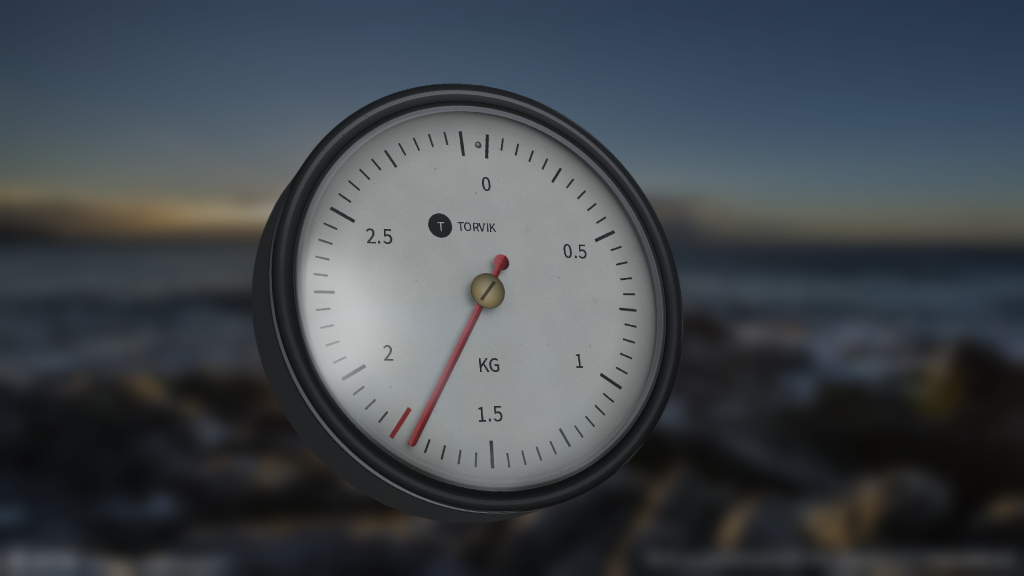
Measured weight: 1.75
